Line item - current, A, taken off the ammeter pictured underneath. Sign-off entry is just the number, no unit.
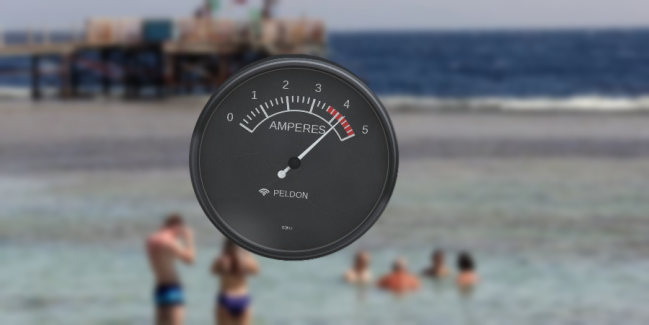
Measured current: 4.2
